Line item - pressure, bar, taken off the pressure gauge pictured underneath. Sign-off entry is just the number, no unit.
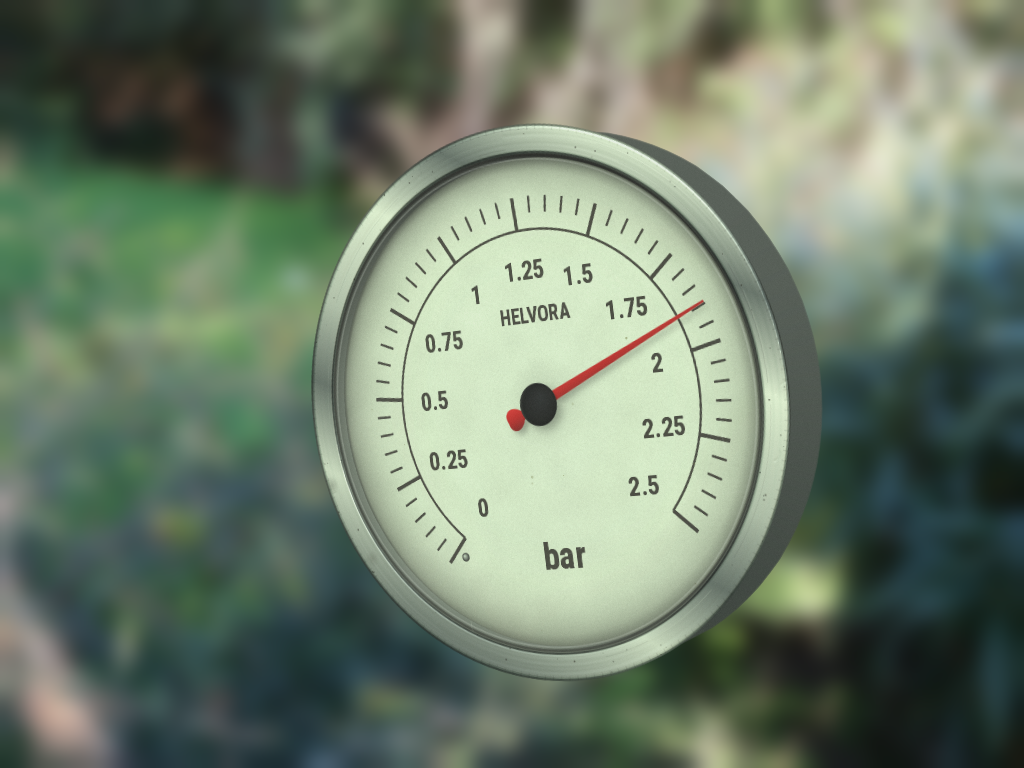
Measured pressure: 1.9
